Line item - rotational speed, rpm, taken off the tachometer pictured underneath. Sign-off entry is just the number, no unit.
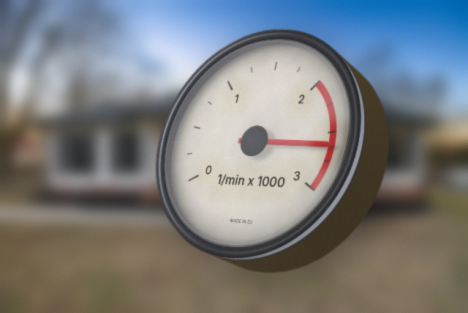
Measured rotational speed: 2625
